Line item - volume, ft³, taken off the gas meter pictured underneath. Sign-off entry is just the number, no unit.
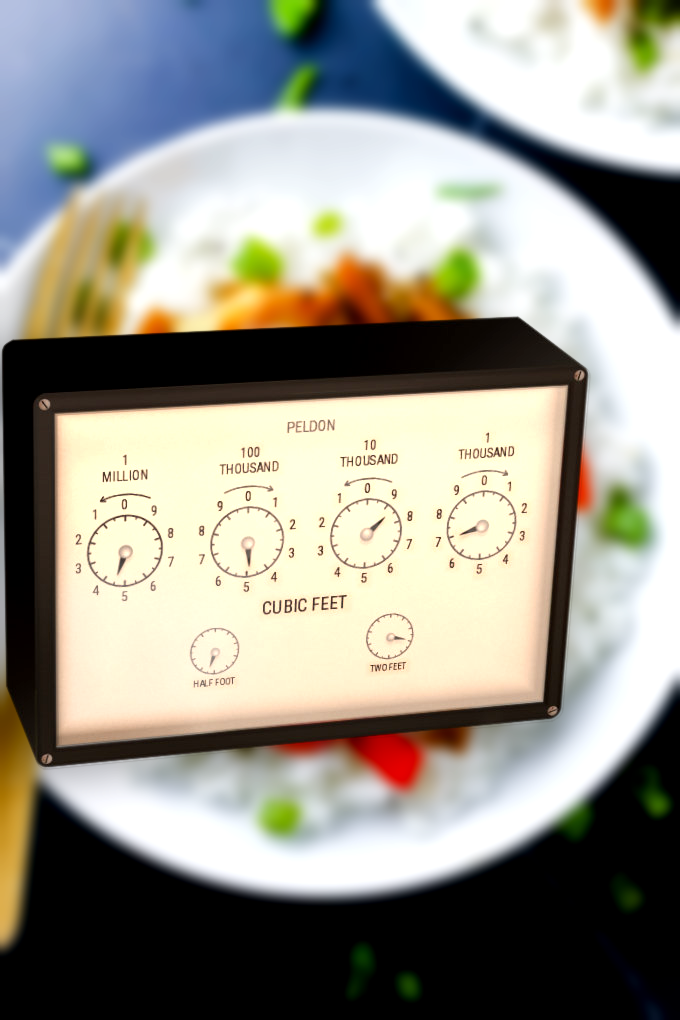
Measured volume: 448700
